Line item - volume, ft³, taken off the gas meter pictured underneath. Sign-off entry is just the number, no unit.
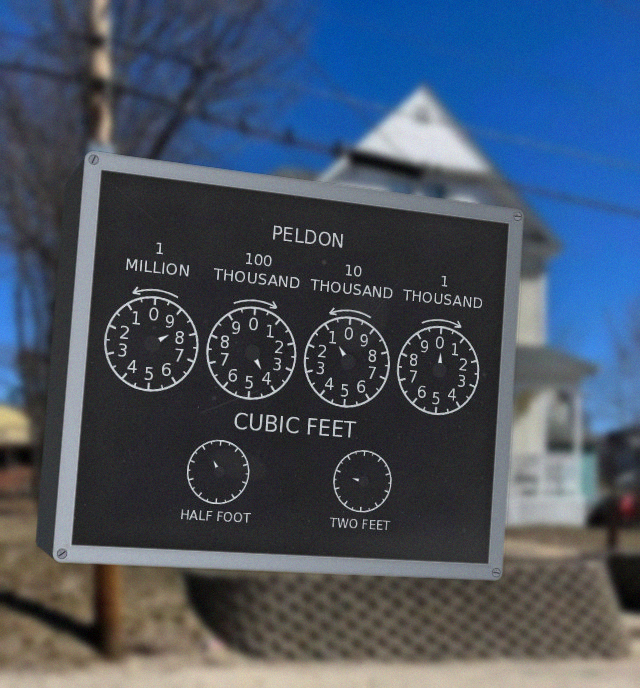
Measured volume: 841000
